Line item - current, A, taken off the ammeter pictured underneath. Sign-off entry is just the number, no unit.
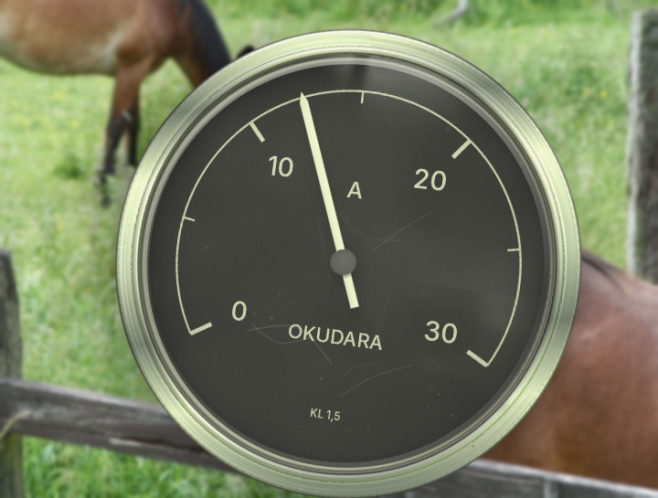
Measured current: 12.5
